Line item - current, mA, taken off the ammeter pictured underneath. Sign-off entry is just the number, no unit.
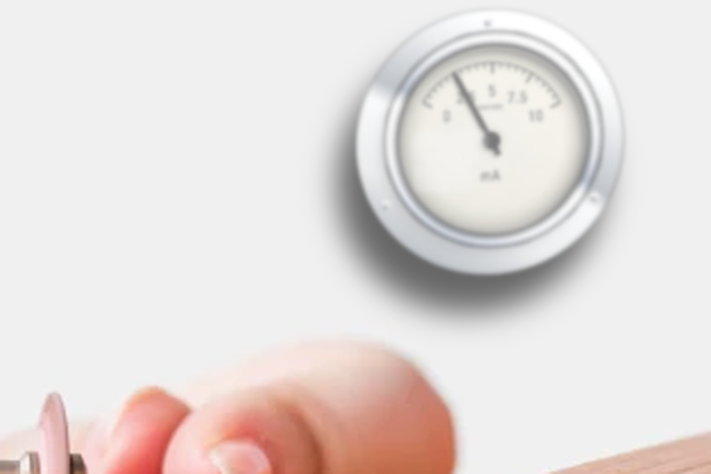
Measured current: 2.5
